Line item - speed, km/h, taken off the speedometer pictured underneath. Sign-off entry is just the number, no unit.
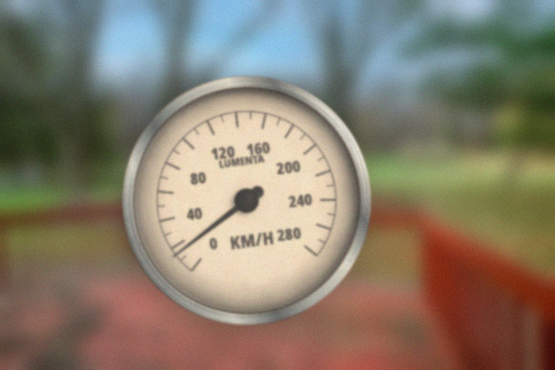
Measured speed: 15
